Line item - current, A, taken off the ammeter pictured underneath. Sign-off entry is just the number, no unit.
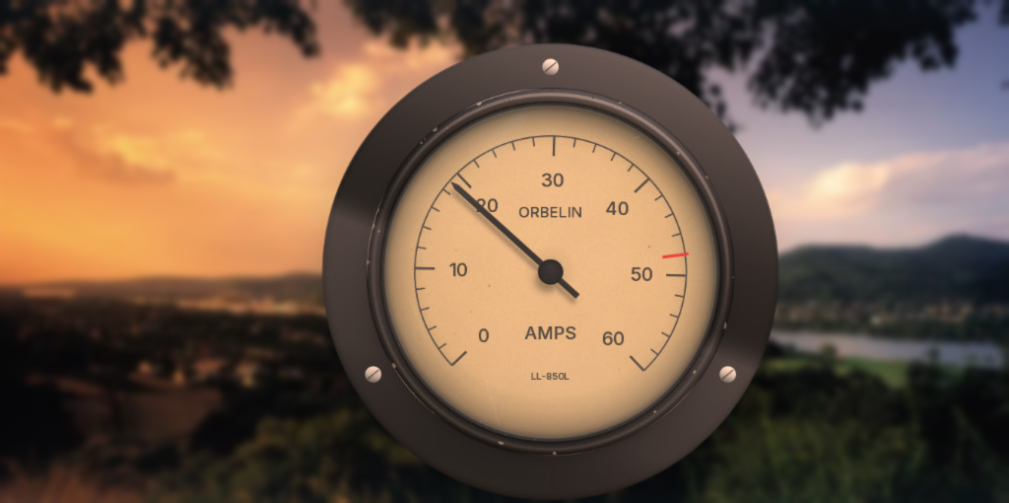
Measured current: 19
